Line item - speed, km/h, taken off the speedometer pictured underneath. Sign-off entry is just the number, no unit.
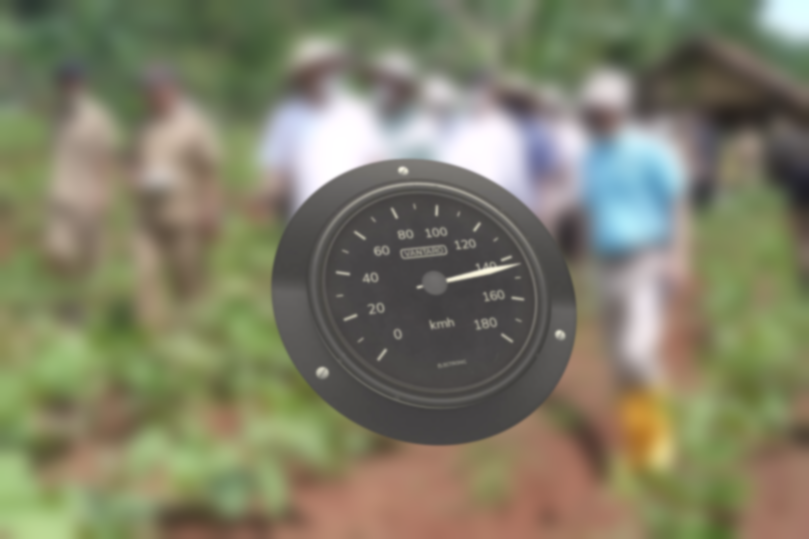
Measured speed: 145
